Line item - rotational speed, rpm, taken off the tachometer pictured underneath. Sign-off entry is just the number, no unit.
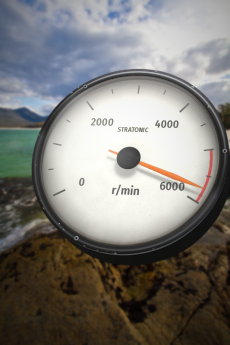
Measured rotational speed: 5750
